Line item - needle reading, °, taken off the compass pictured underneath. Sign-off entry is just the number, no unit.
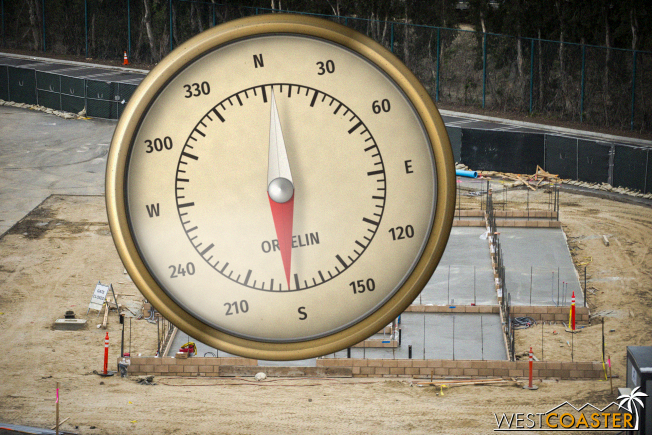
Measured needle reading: 185
